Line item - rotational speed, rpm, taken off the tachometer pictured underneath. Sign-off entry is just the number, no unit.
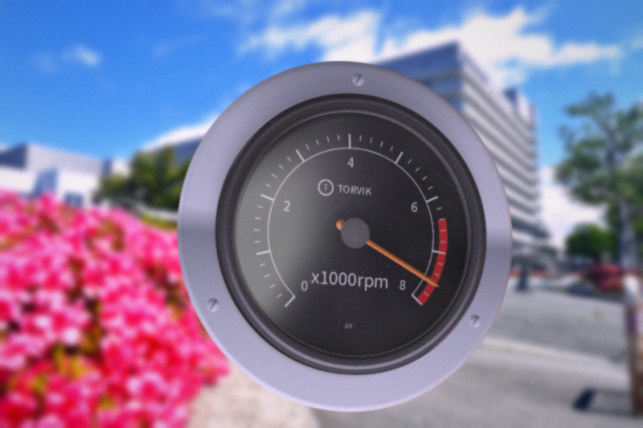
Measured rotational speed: 7600
